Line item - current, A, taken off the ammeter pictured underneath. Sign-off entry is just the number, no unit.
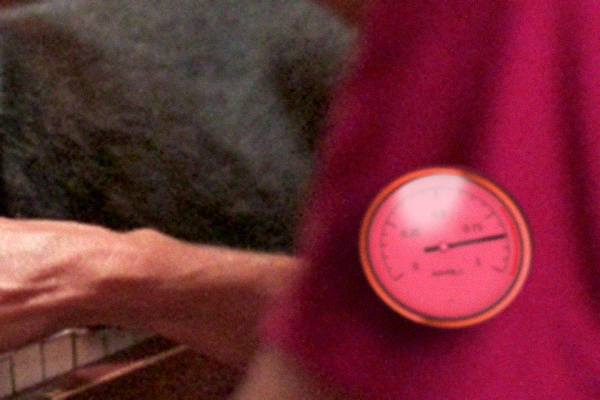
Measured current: 0.85
